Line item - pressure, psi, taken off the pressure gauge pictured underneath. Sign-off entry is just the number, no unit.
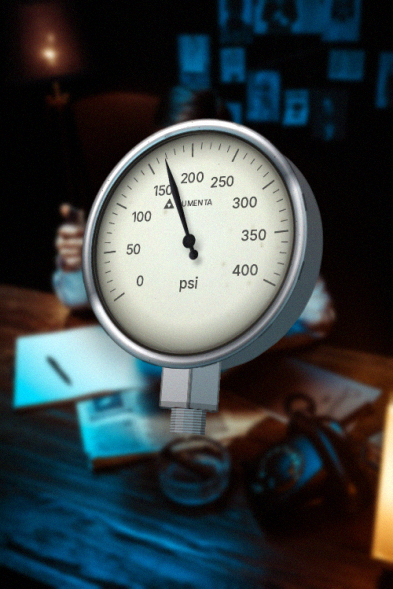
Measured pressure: 170
